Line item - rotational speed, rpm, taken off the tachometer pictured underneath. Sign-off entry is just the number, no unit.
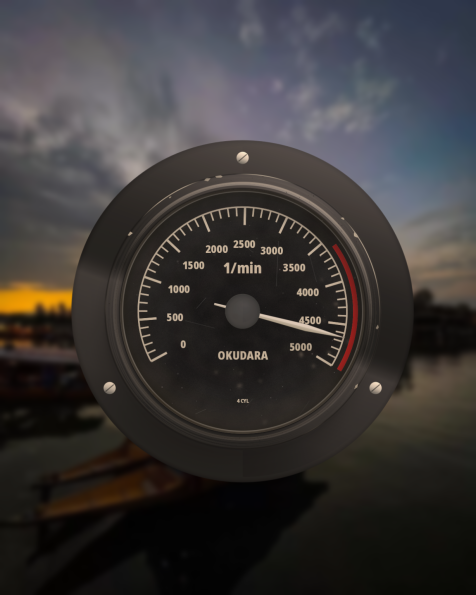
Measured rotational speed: 4650
